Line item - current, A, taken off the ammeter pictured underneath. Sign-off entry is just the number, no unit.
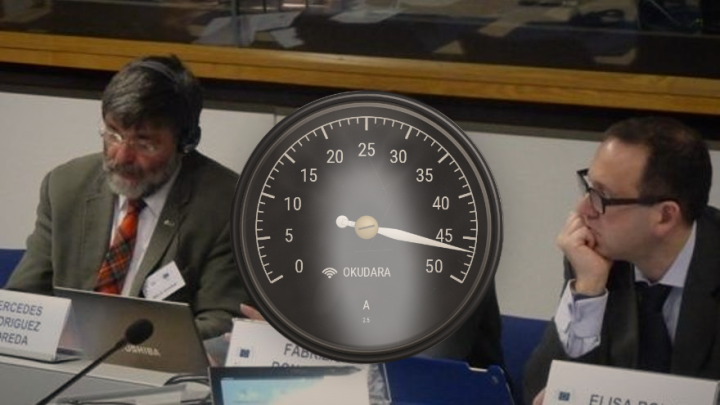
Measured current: 46.5
